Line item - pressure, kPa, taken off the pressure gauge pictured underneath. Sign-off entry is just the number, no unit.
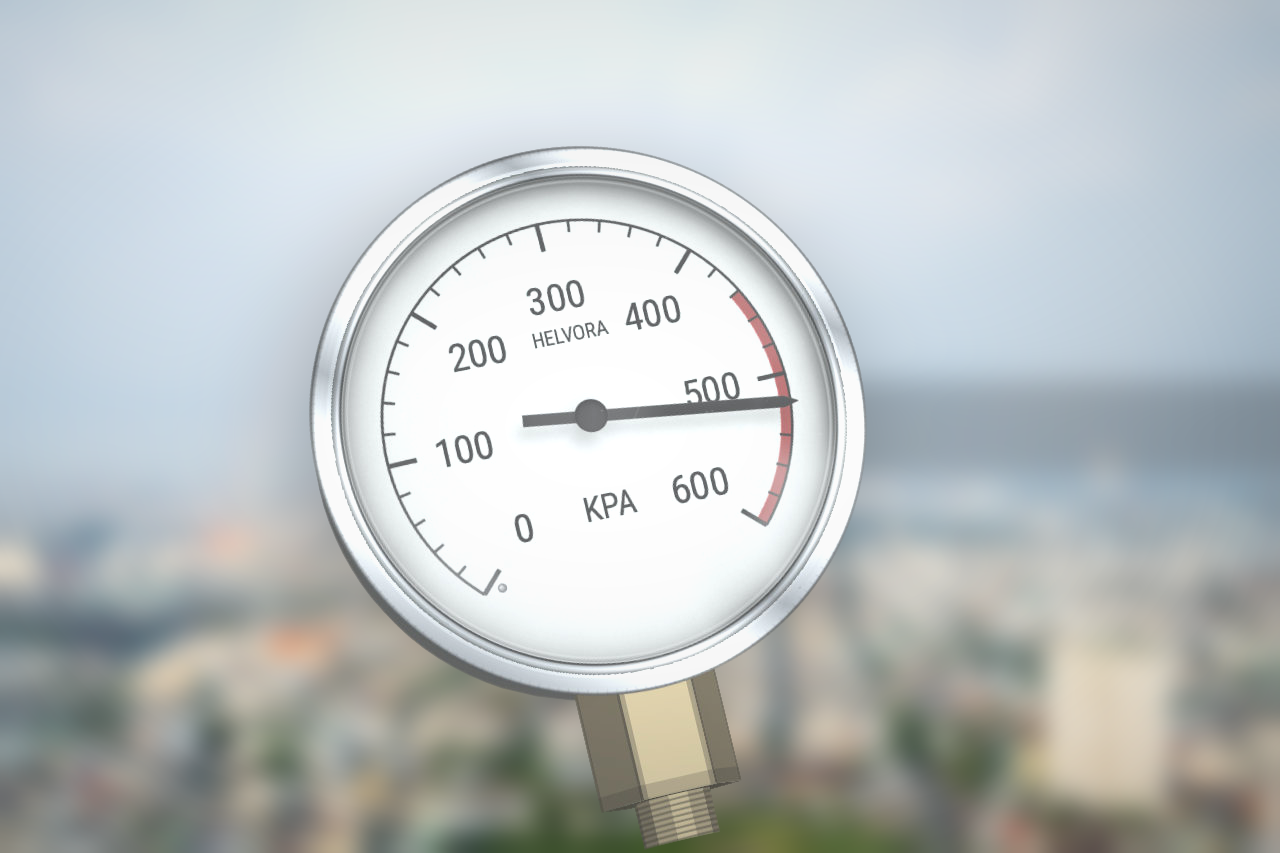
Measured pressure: 520
